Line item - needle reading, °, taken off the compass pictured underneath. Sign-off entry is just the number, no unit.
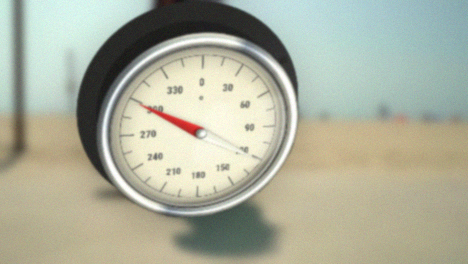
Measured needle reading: 300
